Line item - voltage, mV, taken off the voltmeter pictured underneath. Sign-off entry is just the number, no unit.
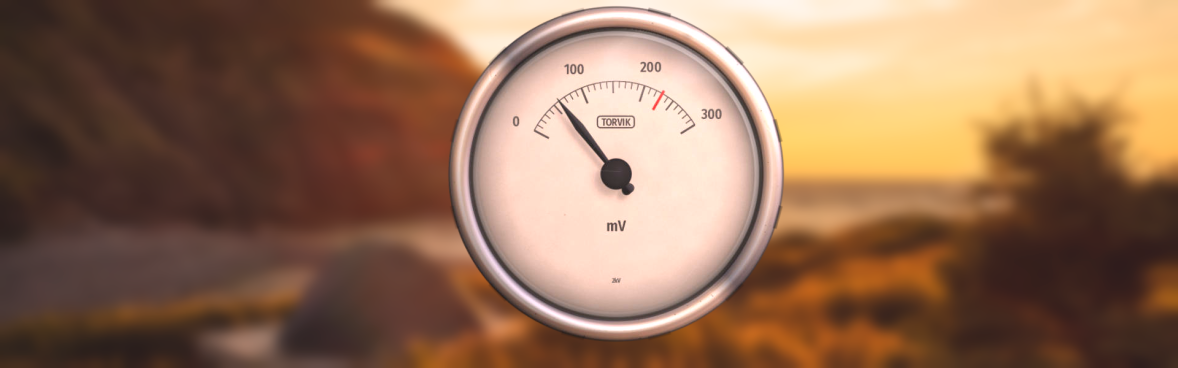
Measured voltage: 60
